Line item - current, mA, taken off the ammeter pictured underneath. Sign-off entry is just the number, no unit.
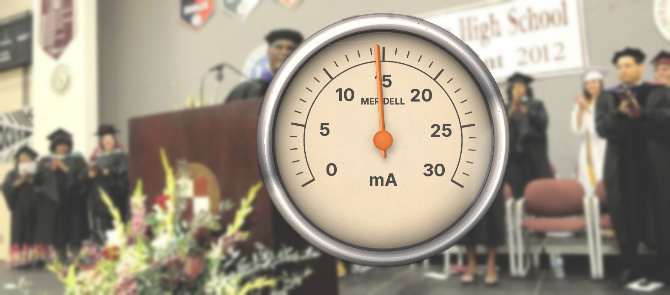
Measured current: 14.5
